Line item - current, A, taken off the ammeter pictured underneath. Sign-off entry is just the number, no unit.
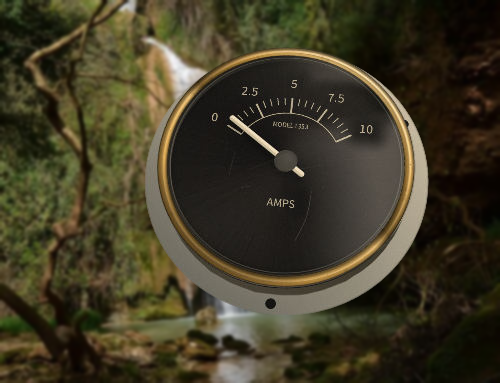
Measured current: 0.5
